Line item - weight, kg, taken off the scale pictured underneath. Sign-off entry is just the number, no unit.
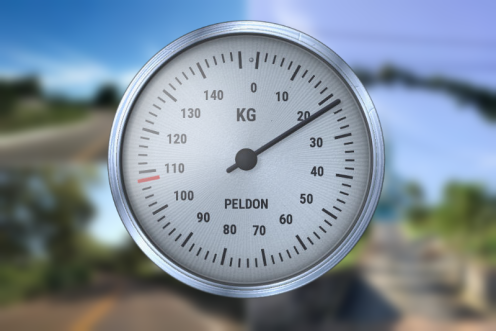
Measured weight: 22
